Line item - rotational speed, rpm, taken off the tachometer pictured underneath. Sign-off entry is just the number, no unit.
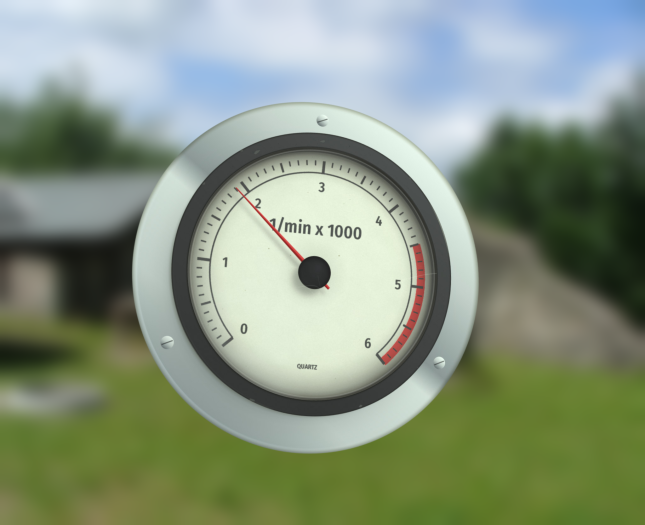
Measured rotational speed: 1900
